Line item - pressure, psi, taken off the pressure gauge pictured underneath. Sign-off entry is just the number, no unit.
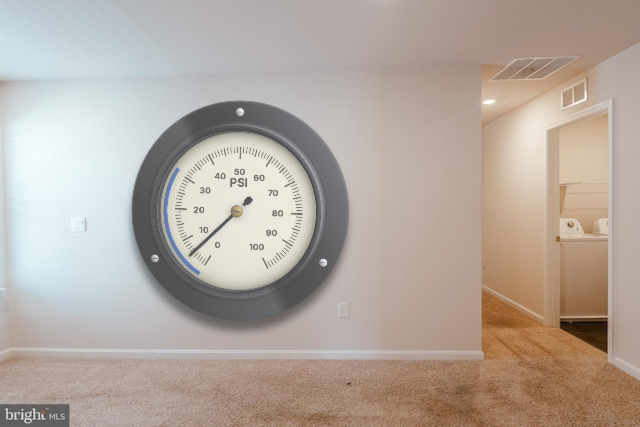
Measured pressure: 5
